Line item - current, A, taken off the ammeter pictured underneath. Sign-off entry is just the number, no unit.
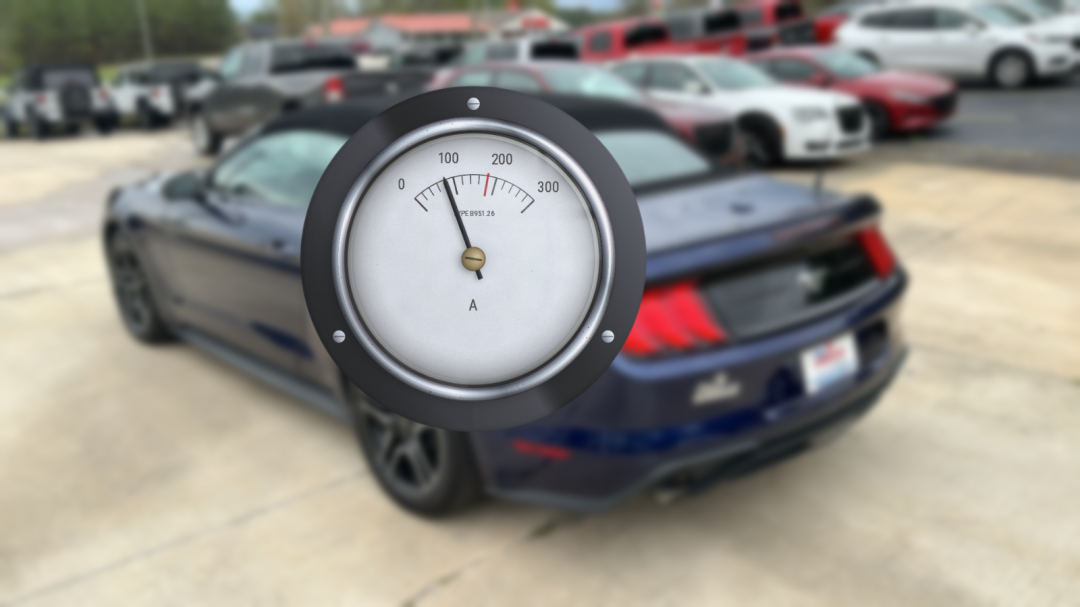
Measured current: 80
